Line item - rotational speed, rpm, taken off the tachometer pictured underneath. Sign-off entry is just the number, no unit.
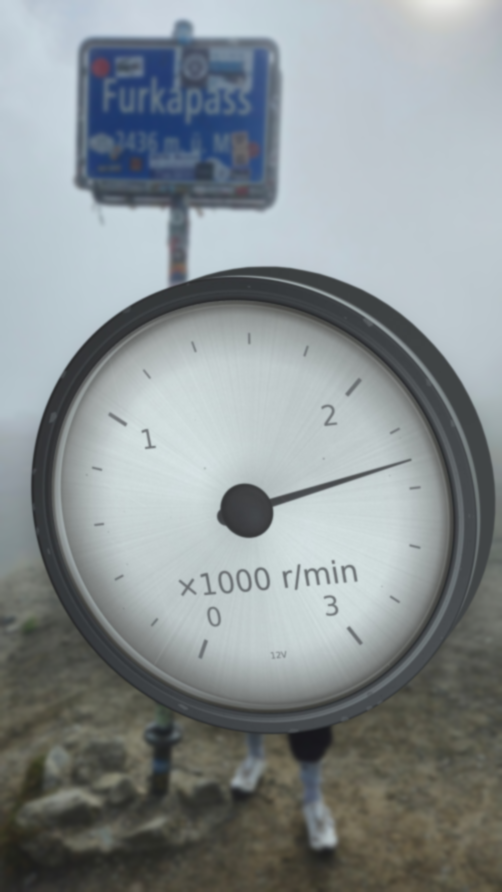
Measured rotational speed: 2300
